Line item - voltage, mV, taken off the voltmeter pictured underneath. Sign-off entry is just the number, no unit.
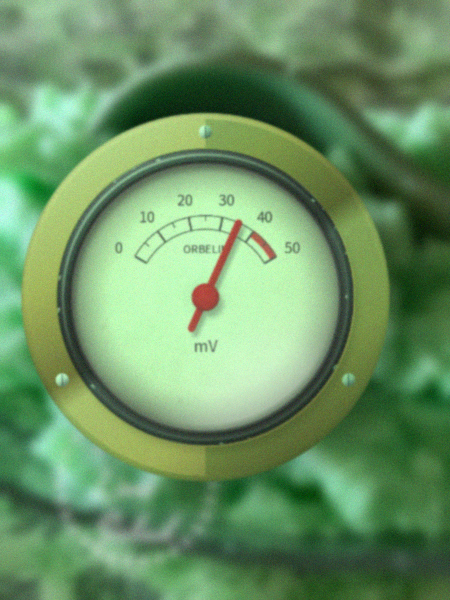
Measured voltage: 35
